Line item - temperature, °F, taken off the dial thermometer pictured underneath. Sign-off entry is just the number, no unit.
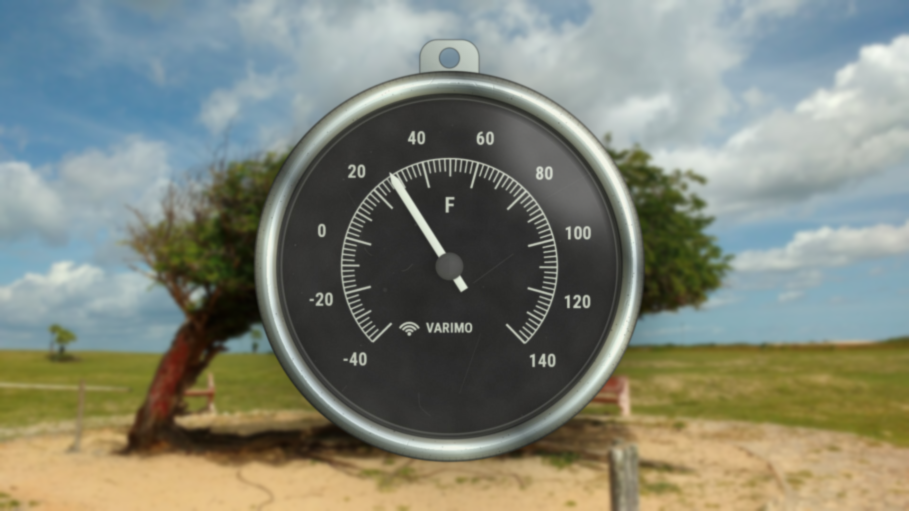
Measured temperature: 28
